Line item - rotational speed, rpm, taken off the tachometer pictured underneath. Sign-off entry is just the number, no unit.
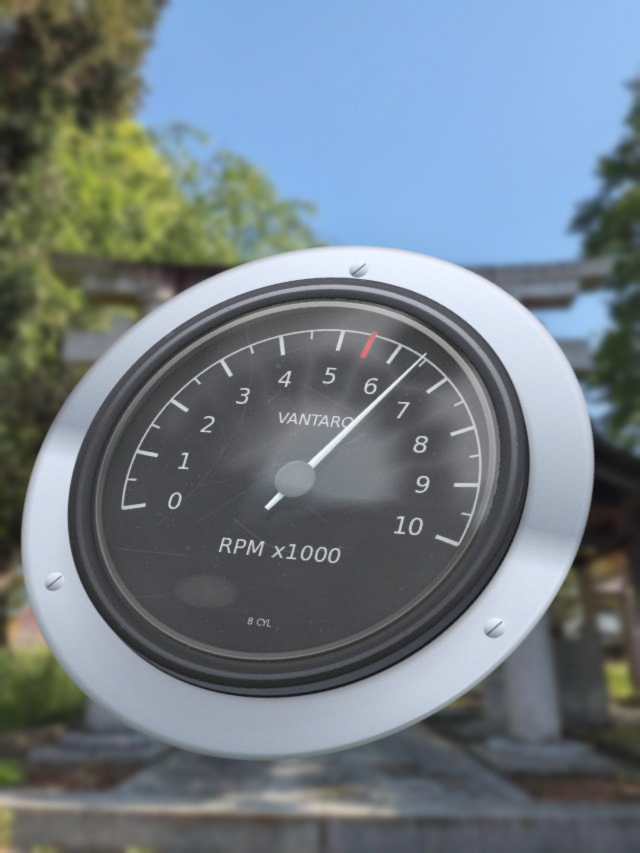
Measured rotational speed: 6500
